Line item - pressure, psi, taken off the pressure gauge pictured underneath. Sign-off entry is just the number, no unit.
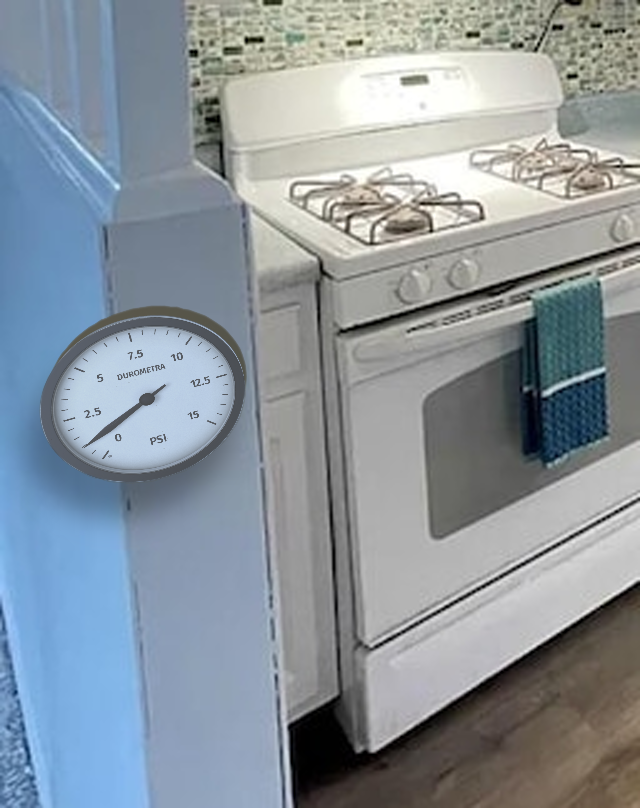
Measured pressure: 1
